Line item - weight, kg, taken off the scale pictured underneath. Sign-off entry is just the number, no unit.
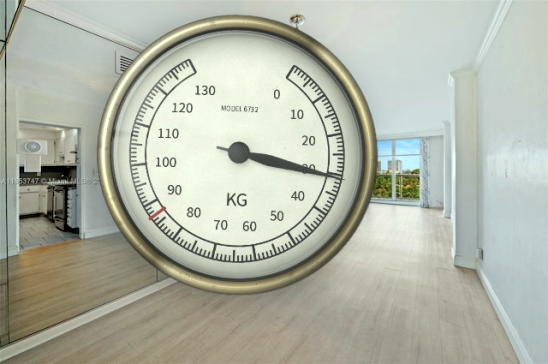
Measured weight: 31
